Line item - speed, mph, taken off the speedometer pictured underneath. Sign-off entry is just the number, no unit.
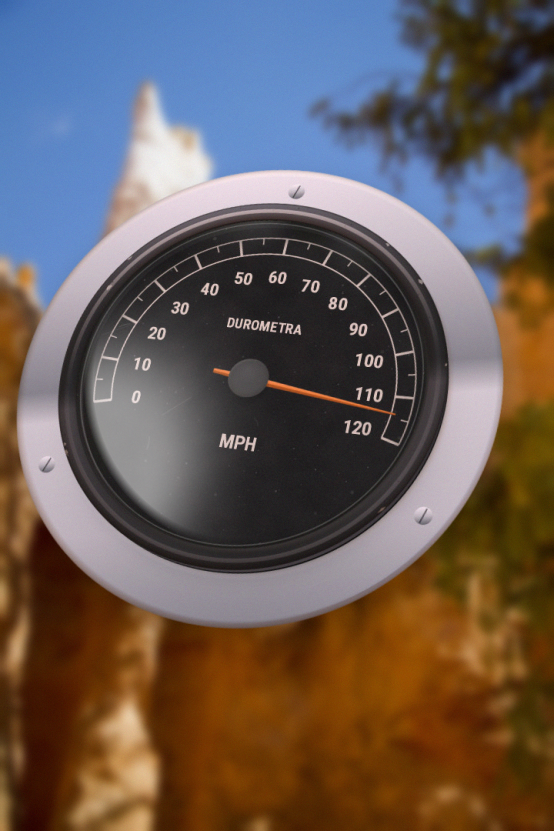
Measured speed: 115
